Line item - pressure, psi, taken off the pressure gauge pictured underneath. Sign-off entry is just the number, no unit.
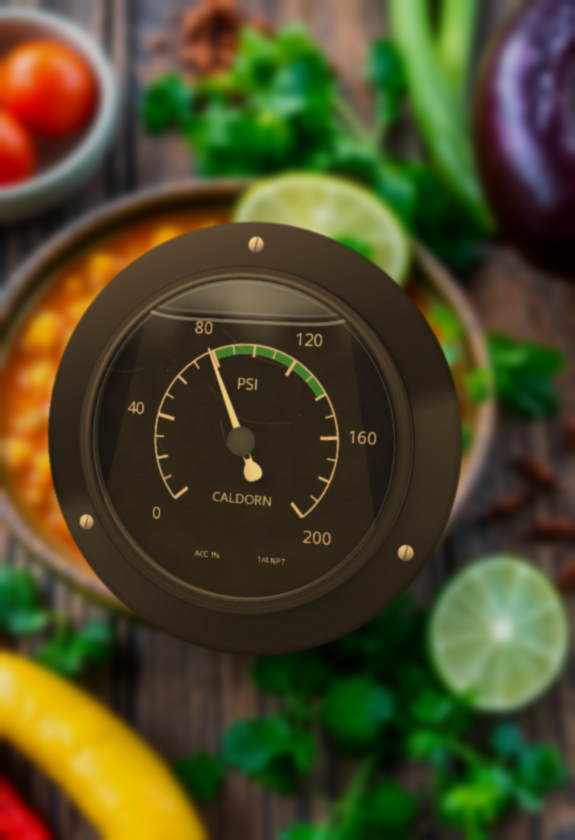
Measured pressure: 80
